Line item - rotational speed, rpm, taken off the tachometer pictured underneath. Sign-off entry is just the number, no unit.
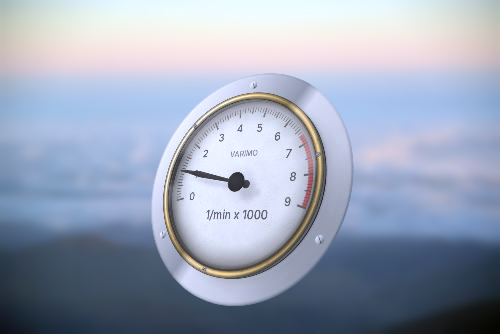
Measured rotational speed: 1000
